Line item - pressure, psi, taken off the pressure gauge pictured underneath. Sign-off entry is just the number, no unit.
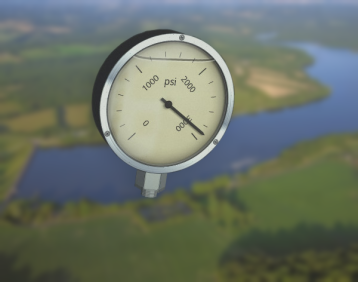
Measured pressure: 2900
